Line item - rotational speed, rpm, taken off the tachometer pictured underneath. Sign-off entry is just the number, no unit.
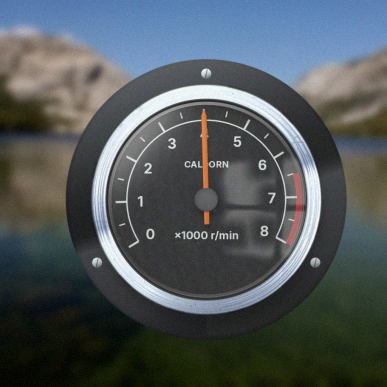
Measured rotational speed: 4000
